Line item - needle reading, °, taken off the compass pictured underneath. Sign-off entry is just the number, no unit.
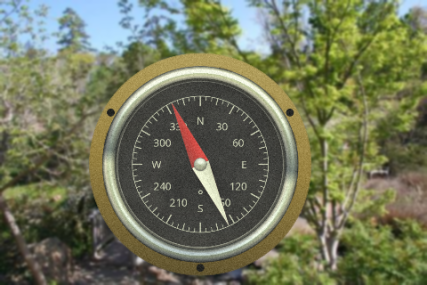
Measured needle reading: 335
